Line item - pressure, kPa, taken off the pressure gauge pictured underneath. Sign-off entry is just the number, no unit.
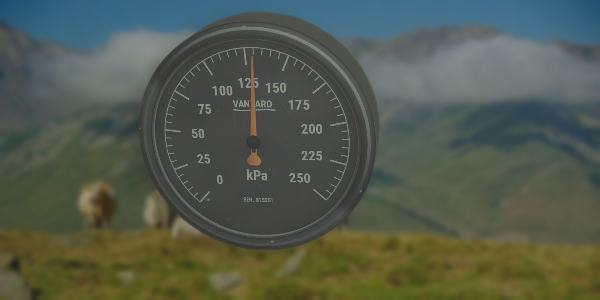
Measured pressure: 130
